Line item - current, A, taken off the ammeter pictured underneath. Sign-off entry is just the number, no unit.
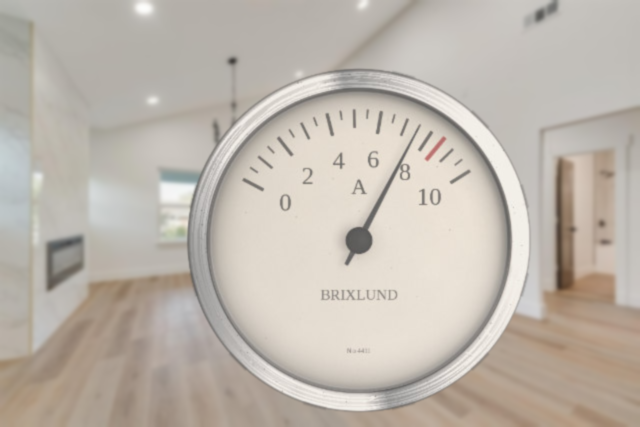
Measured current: 7.5
